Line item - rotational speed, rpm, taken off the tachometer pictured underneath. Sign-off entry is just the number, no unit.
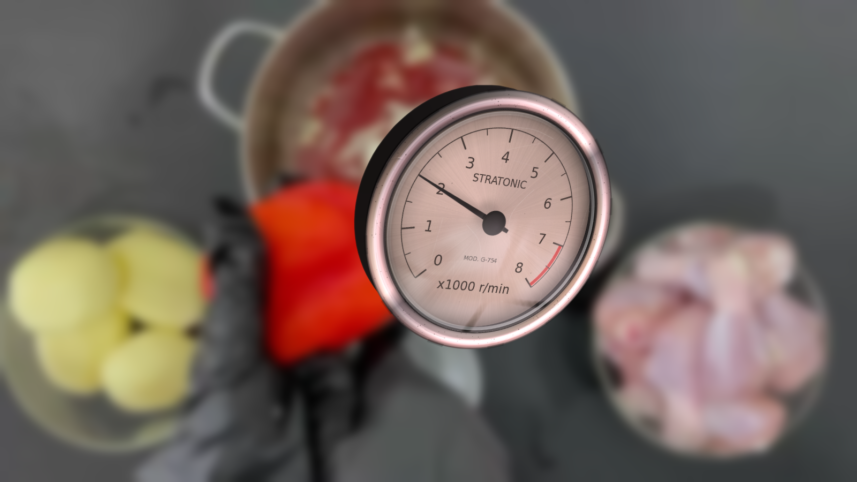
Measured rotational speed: 2000
